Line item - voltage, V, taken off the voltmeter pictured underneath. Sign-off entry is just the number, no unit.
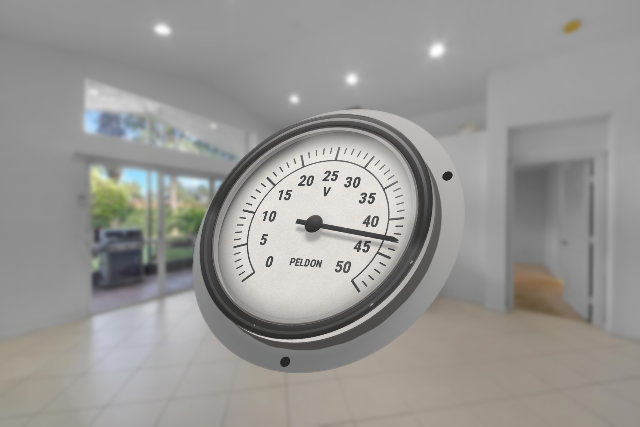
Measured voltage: 43
